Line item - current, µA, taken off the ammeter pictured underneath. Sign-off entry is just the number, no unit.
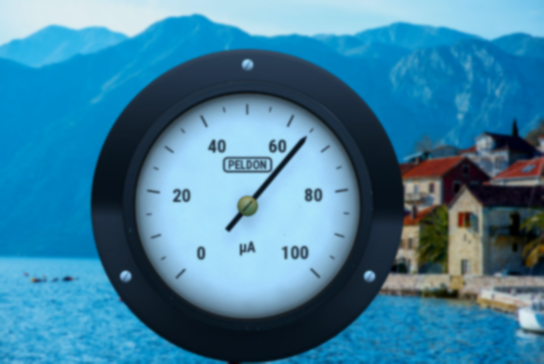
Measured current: 65
